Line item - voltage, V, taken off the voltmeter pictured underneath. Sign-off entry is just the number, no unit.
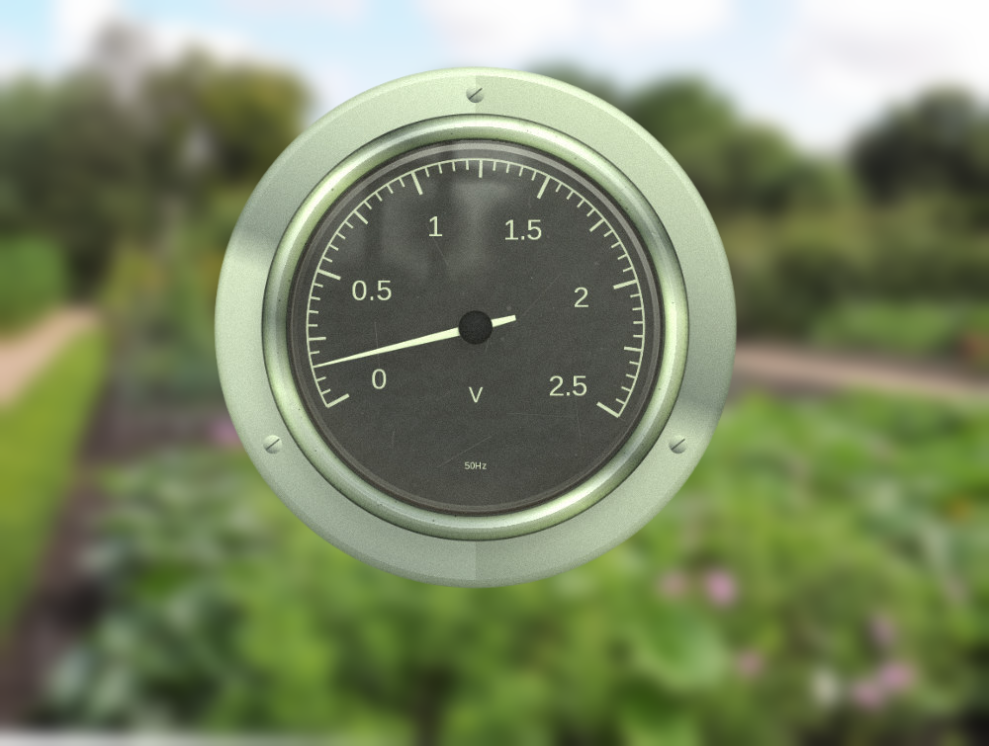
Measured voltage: 0.15
